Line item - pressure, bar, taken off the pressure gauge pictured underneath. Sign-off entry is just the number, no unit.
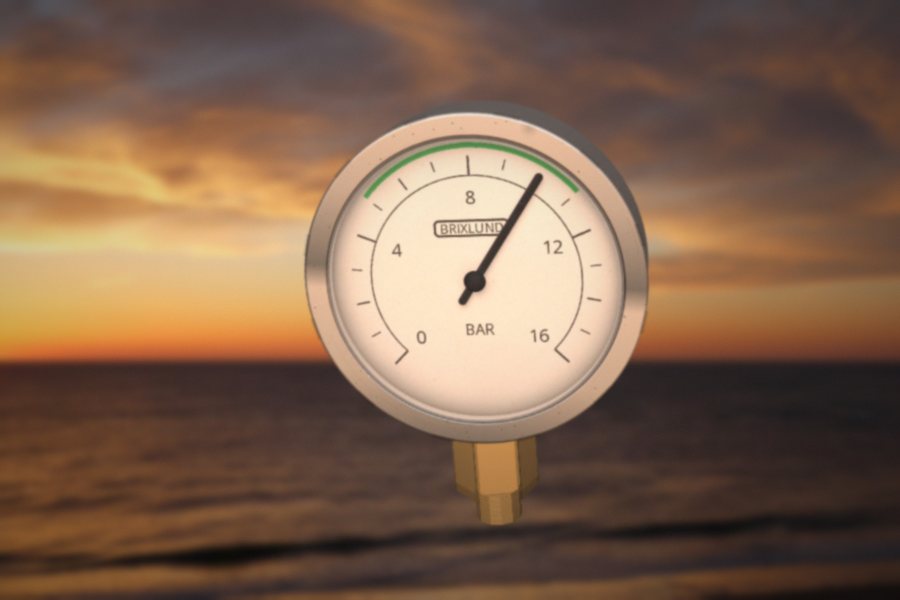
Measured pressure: 10
